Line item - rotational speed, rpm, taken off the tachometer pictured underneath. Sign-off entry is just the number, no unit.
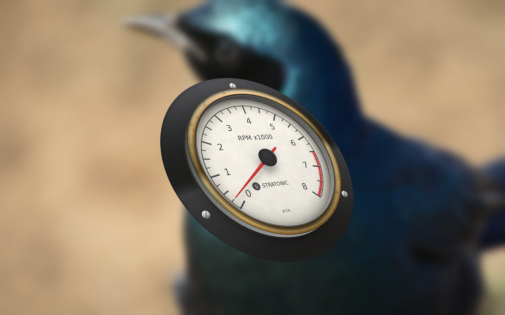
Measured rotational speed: 250
